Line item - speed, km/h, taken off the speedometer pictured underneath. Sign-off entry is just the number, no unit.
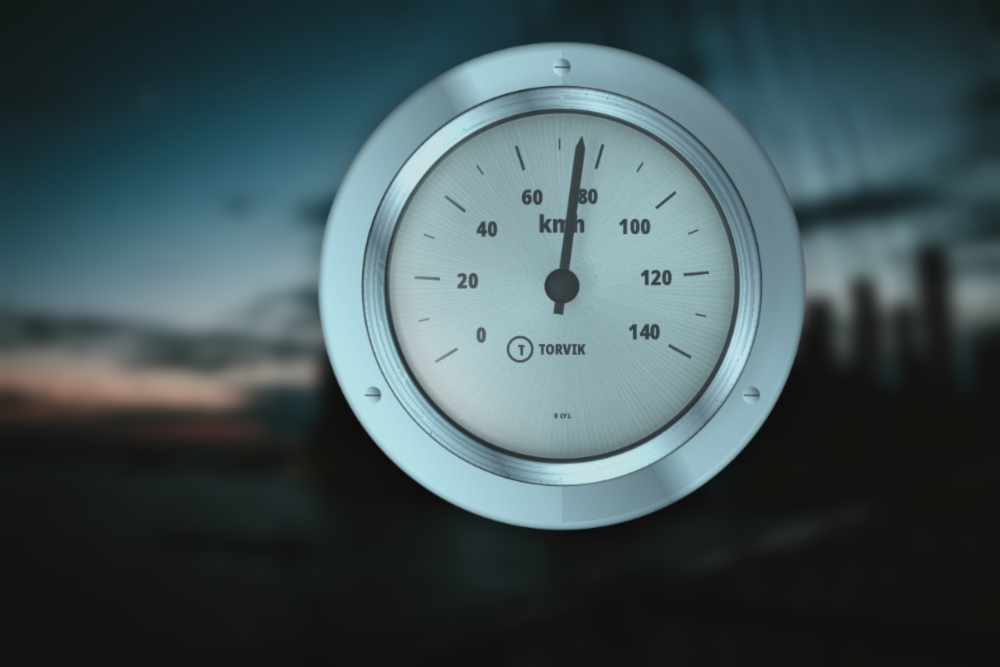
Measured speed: 75
